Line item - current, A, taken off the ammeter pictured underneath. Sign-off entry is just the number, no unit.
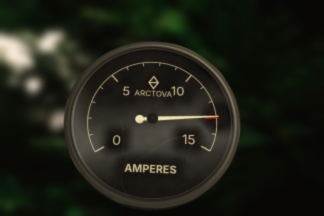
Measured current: 13
